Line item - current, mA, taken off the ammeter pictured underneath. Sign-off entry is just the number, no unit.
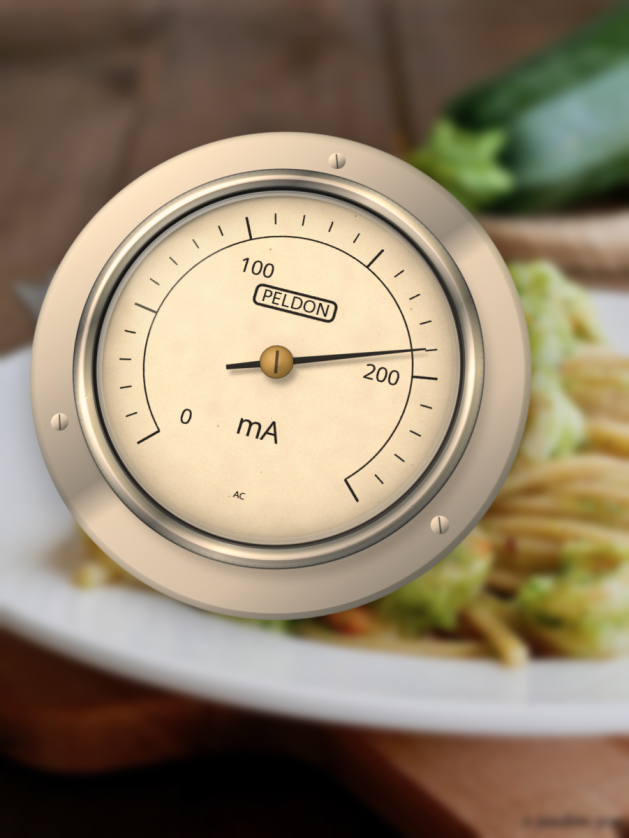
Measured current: 190
